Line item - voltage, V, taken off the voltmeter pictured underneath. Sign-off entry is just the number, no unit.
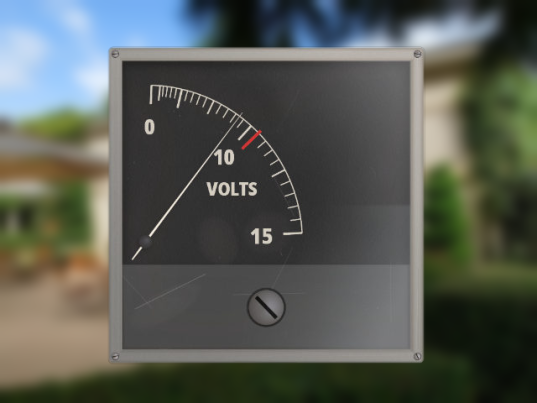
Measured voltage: 9.25
